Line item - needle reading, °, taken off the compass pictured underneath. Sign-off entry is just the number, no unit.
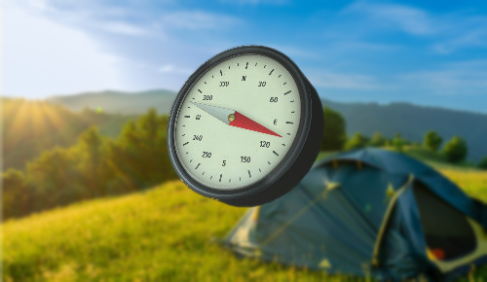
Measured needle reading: 105
